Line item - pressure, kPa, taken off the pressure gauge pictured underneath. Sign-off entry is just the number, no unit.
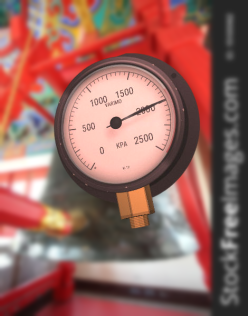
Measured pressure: 2000
